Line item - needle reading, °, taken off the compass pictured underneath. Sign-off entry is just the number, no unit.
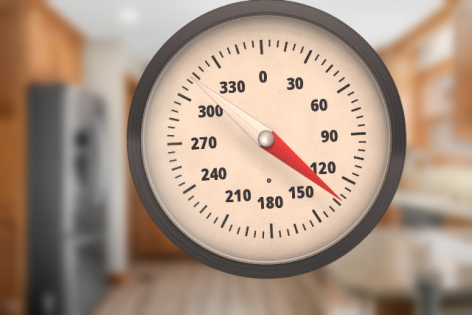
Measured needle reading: 132.5
